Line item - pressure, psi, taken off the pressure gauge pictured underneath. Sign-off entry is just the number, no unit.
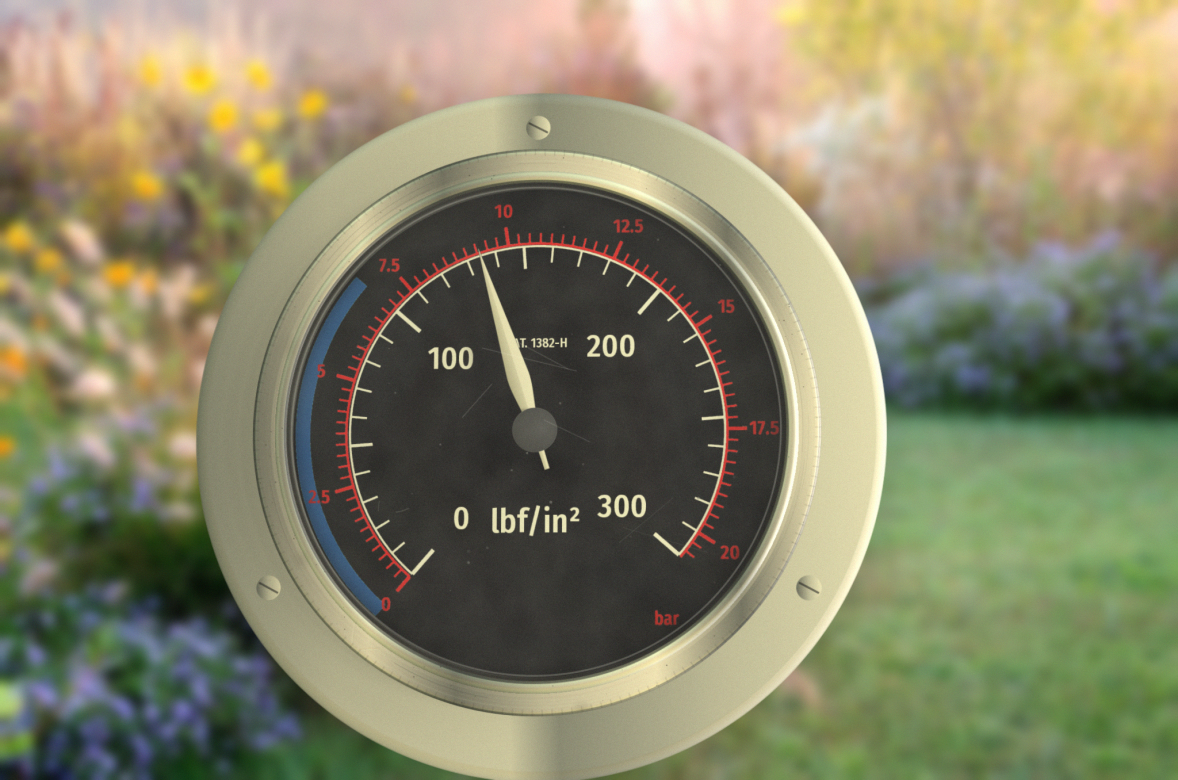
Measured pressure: 135
